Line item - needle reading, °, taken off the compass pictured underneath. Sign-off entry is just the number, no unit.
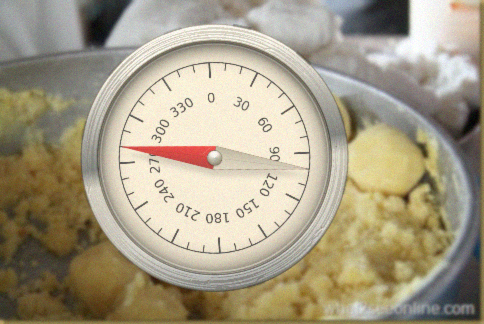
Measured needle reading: 280
